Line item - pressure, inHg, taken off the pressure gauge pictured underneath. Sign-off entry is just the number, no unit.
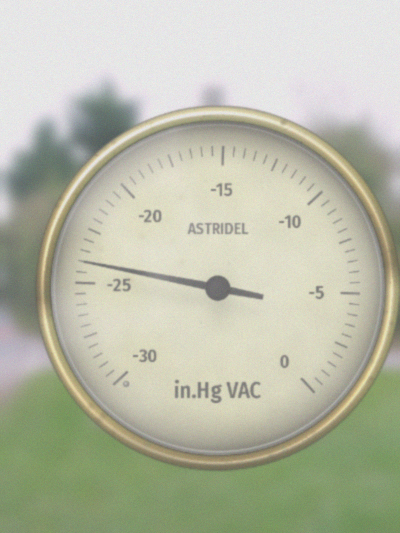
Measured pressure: -24
